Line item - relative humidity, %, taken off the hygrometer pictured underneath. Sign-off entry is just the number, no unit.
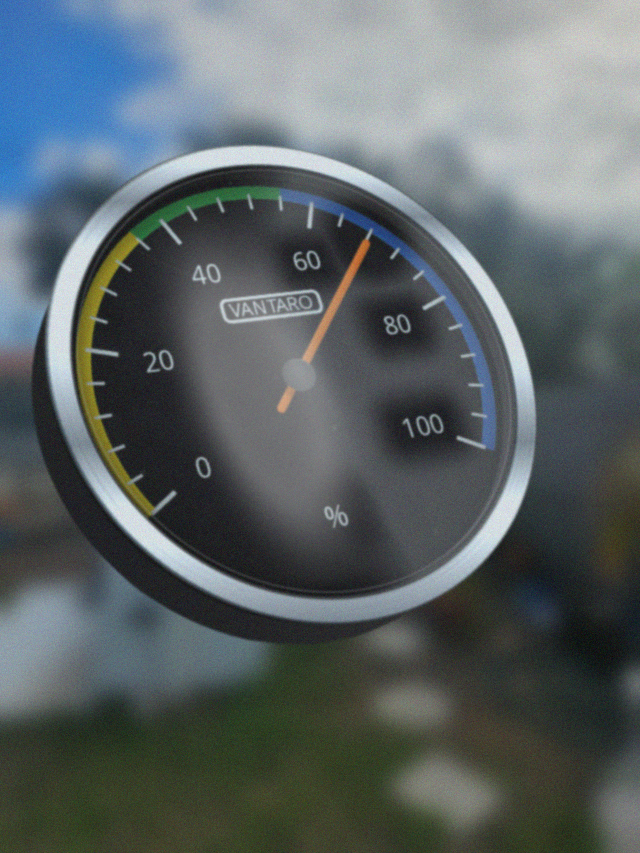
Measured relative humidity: 68
